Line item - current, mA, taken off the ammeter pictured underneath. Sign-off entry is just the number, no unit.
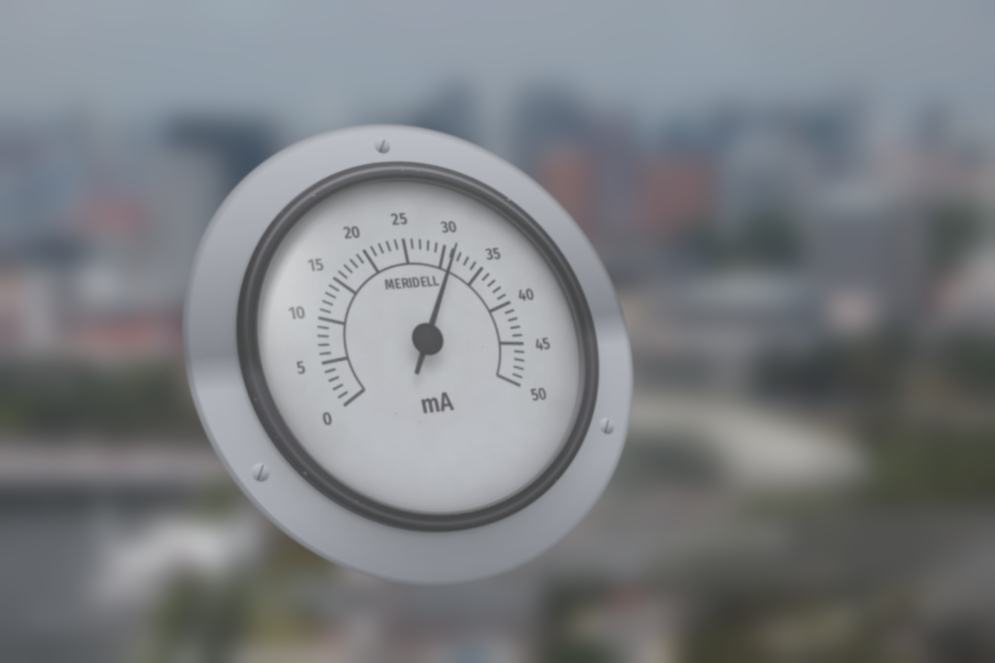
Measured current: 31
